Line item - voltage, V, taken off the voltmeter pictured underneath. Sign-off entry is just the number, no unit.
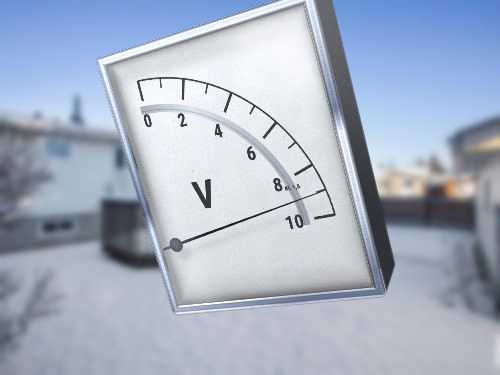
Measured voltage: 9
